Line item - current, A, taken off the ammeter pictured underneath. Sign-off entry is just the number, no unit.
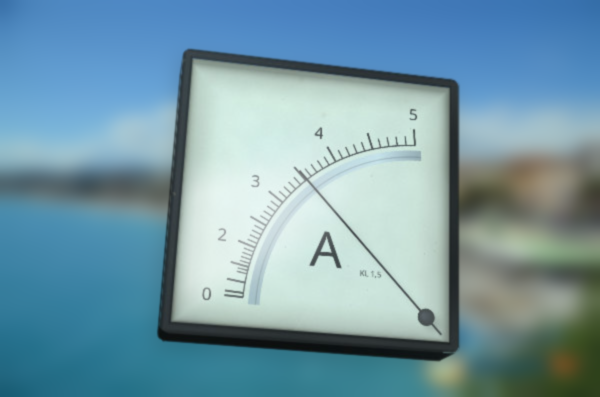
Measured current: 3.5
